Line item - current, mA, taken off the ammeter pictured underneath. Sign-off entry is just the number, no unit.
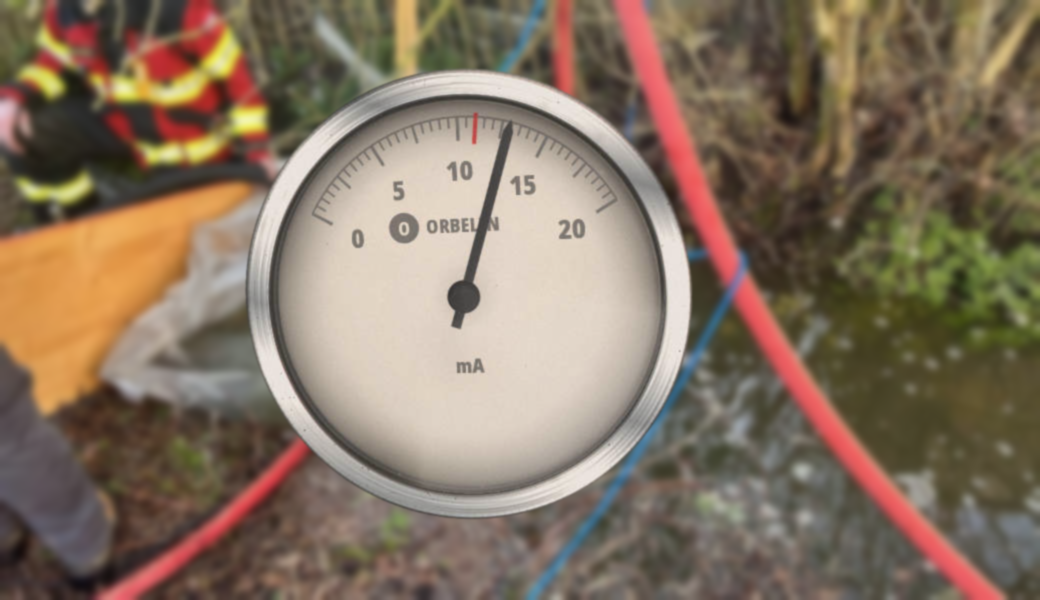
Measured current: 13
